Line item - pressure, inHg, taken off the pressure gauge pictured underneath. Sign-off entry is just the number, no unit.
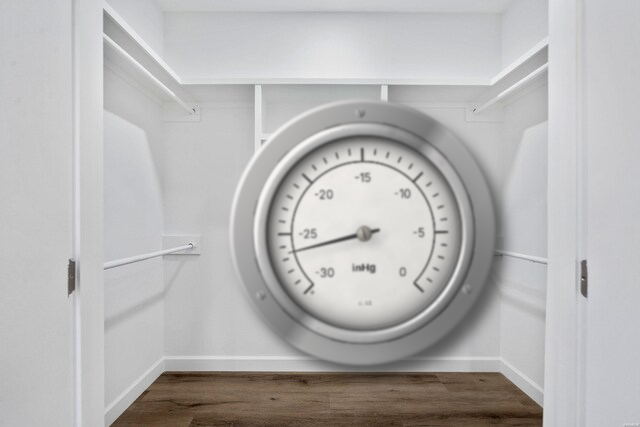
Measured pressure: -26.5
